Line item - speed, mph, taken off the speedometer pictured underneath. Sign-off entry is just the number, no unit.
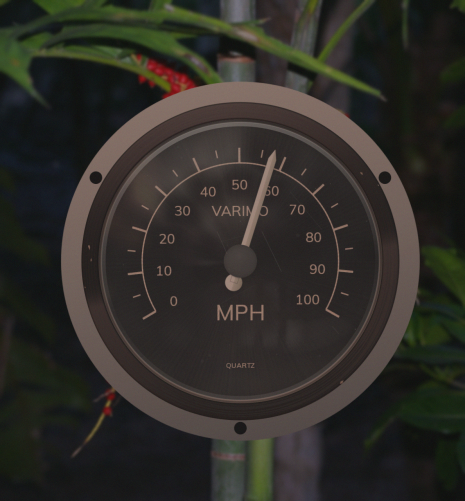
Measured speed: 57.5
